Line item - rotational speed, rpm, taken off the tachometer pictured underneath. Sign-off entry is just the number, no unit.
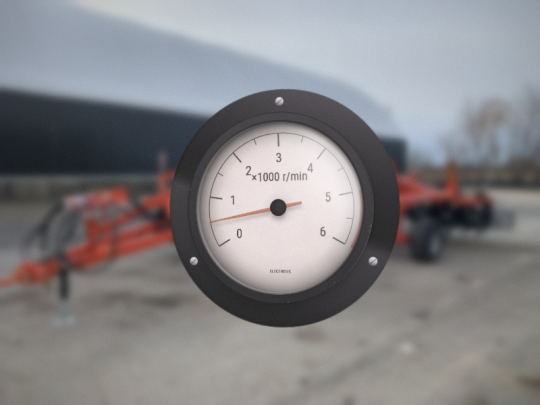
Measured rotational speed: 500
